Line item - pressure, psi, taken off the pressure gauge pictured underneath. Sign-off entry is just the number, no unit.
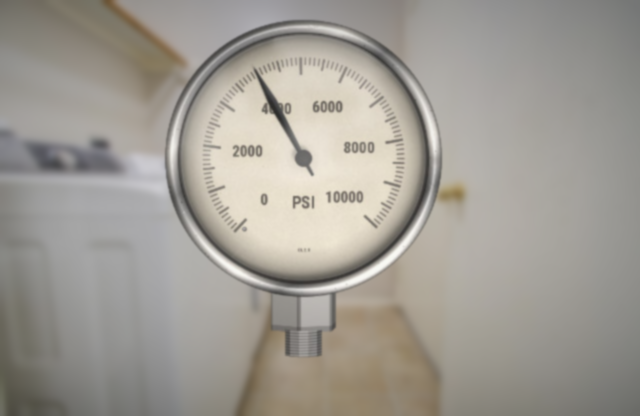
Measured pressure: 4000
